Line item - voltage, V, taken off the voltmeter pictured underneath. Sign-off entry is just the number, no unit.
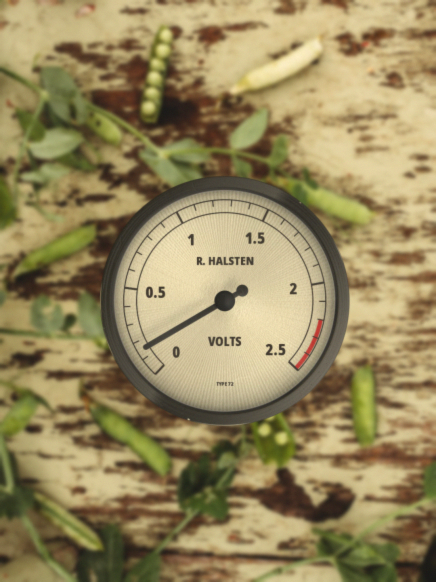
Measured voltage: 0.15
